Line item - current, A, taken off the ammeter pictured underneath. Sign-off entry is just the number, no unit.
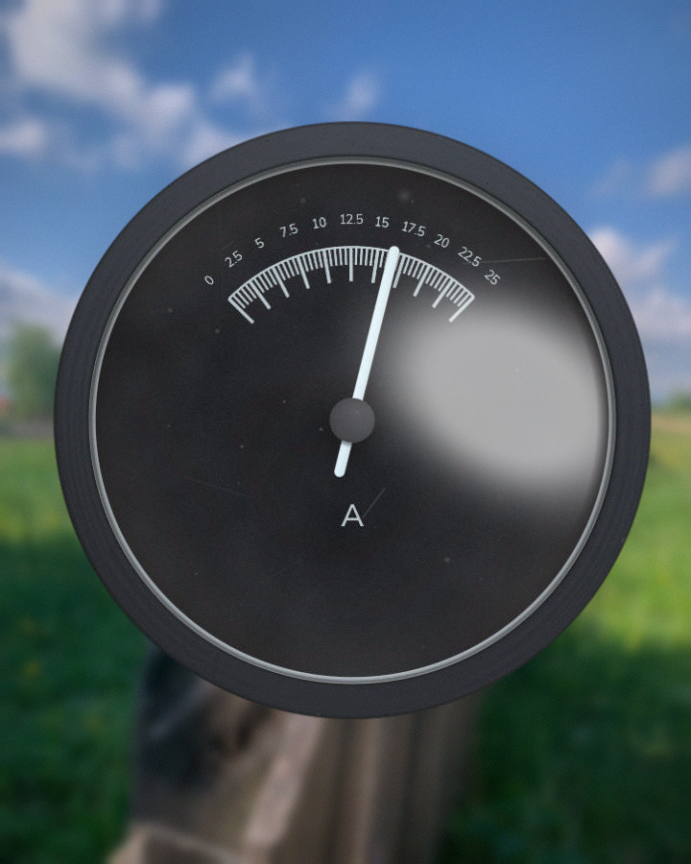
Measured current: 16.5
